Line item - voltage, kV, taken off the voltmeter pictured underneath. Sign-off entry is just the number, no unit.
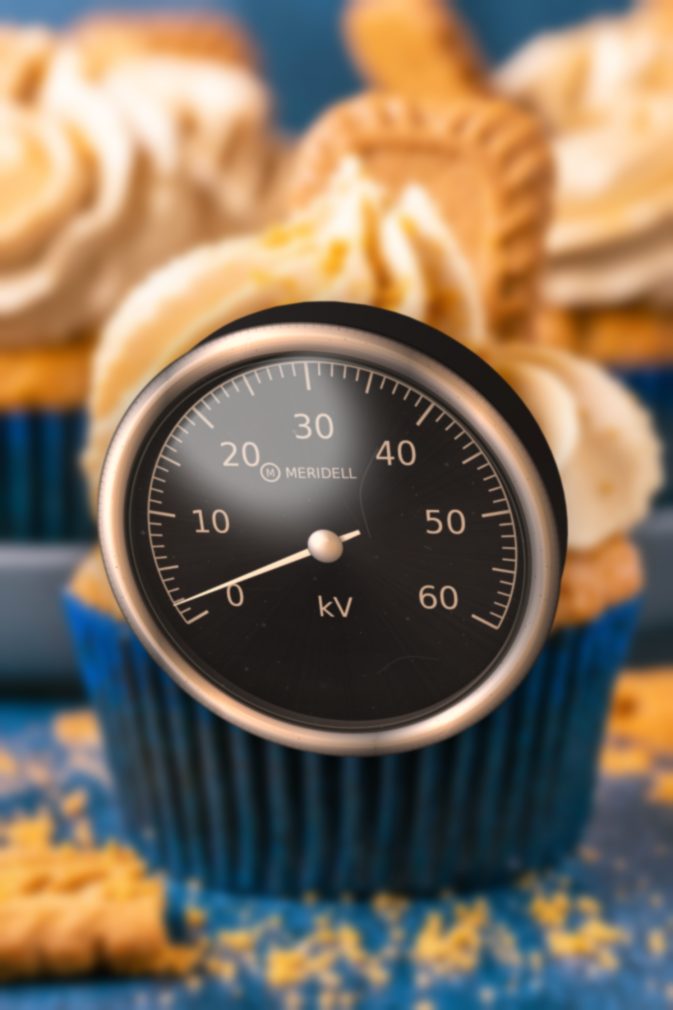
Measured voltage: 2
